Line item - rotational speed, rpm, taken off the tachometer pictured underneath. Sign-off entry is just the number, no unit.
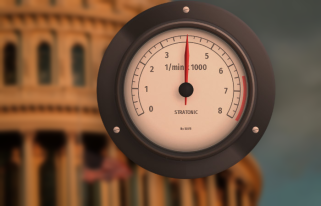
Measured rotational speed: 4000
